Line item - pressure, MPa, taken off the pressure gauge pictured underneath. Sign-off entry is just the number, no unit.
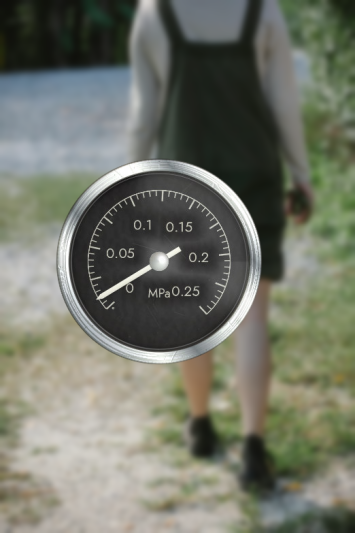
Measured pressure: 0.01
